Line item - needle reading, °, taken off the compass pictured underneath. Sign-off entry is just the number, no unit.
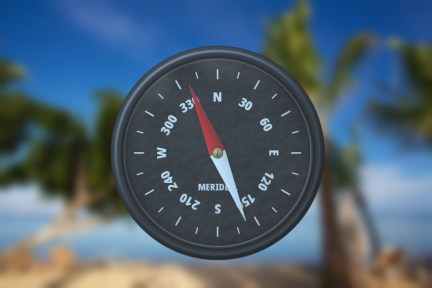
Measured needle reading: 337.5
